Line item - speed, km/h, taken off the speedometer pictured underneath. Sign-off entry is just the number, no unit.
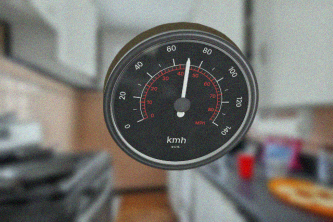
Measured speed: 70
